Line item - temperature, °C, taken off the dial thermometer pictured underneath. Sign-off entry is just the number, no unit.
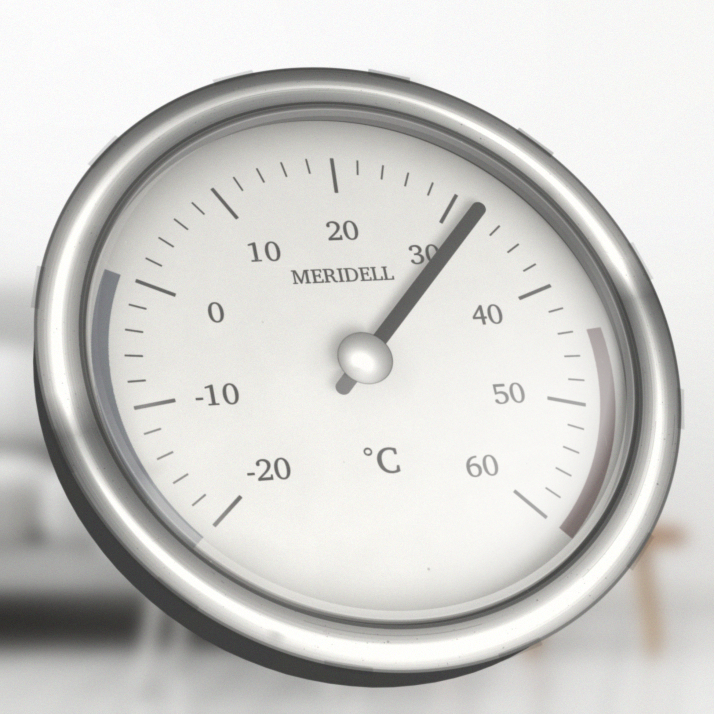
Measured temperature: 32
